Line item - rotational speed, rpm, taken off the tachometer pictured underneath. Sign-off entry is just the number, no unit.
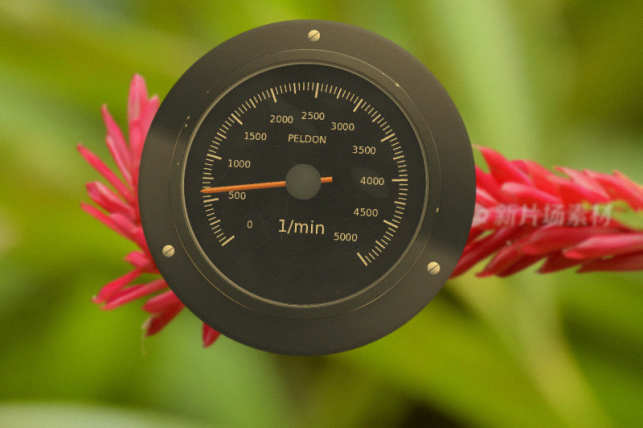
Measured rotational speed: 600
